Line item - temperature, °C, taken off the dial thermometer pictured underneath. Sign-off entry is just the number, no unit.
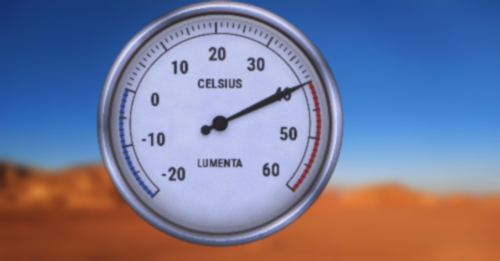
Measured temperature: 40
